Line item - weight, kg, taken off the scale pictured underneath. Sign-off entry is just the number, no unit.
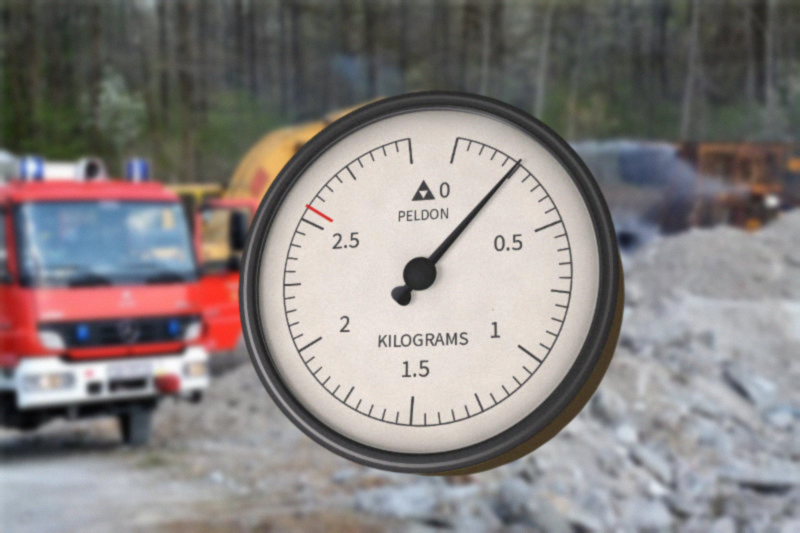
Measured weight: 0.25
